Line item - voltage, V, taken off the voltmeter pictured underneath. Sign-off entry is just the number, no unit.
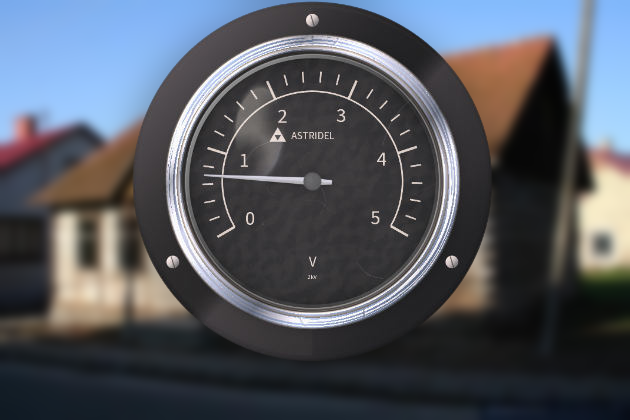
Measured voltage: 0.7
